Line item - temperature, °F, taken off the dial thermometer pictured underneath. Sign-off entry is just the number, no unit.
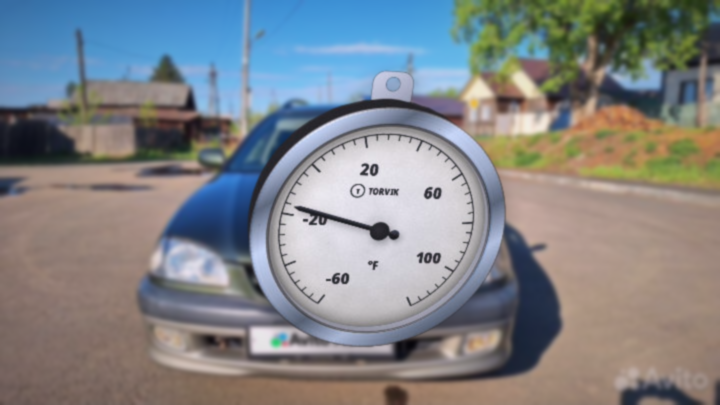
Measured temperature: -16
